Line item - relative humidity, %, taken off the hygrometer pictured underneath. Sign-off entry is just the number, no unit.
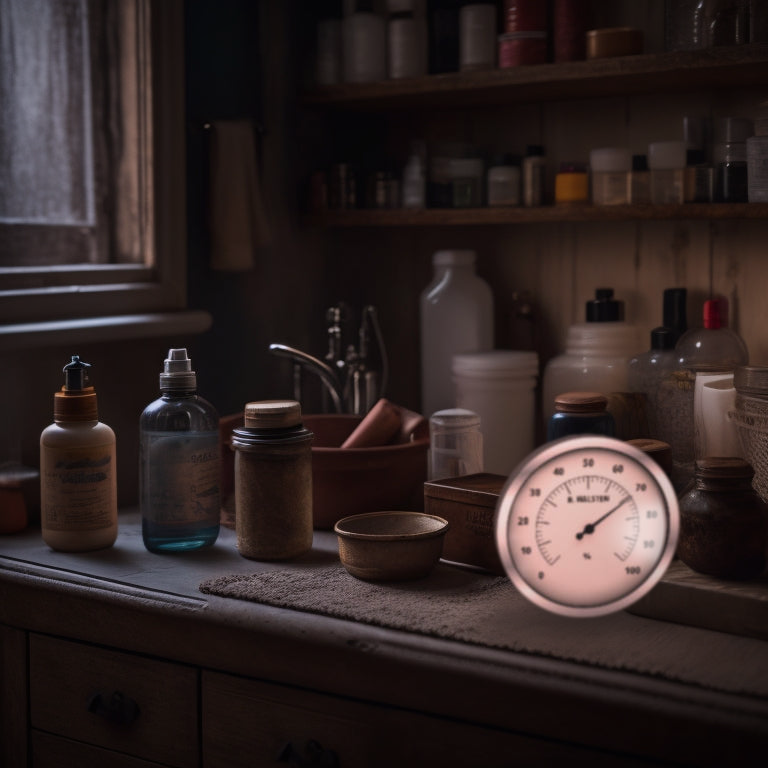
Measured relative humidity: 70
